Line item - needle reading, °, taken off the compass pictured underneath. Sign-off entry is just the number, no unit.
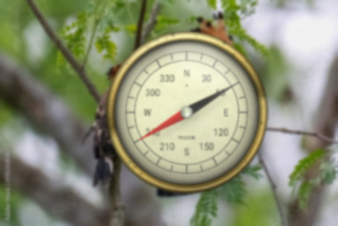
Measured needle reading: 240
